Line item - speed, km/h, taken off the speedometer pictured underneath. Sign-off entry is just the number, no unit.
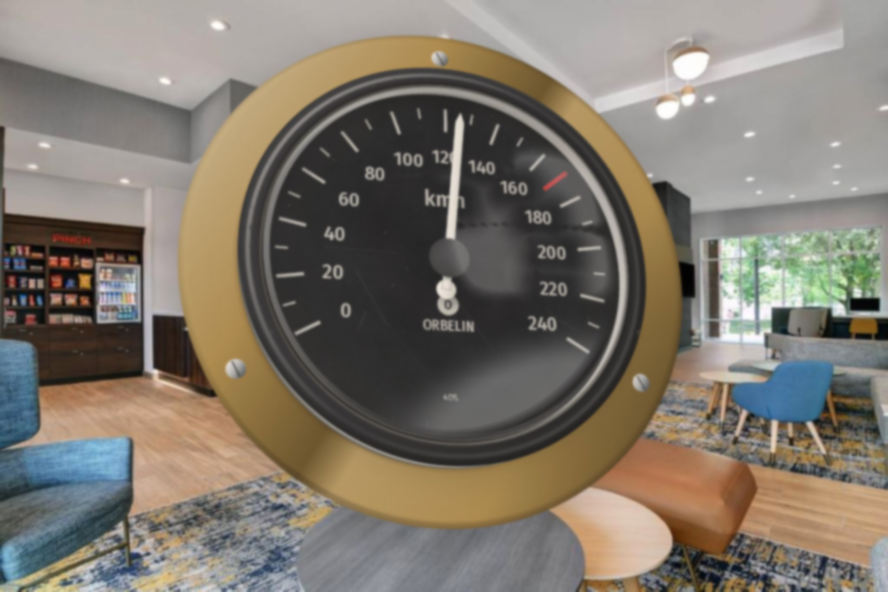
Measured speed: 125
